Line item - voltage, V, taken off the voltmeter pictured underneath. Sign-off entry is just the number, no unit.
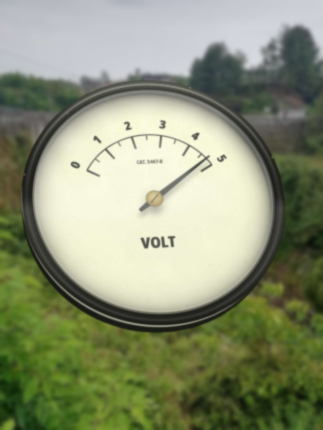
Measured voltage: 4.75
